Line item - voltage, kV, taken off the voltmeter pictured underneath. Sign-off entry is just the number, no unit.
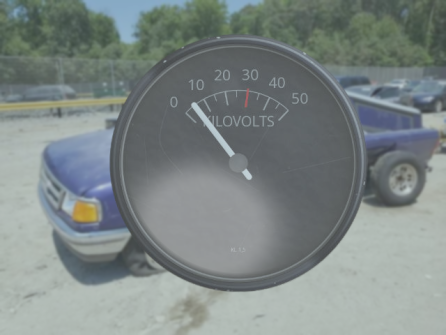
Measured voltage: 5
